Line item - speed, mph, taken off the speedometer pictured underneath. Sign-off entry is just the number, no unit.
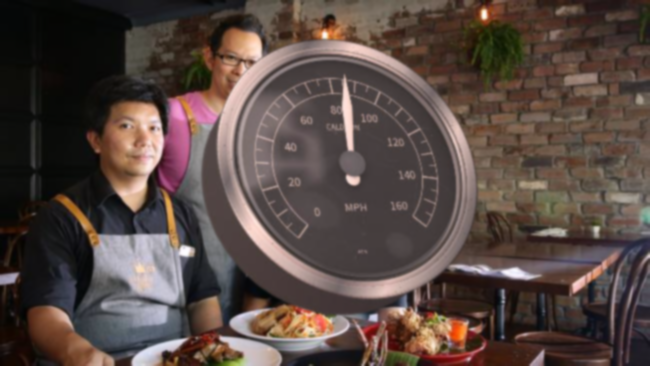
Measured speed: 85
